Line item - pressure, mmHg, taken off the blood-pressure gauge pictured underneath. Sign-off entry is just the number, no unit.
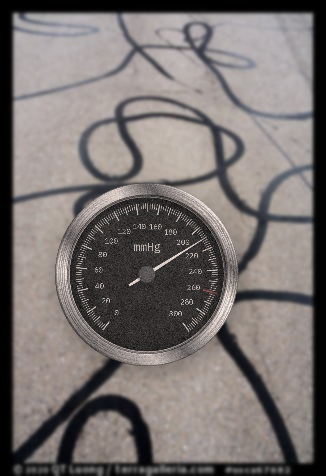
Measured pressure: 210
